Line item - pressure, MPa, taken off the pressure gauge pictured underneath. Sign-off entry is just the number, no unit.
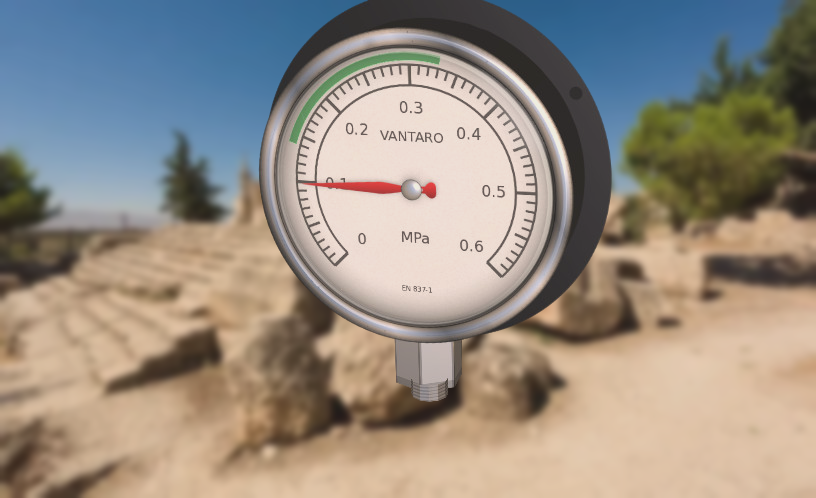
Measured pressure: 0.1
